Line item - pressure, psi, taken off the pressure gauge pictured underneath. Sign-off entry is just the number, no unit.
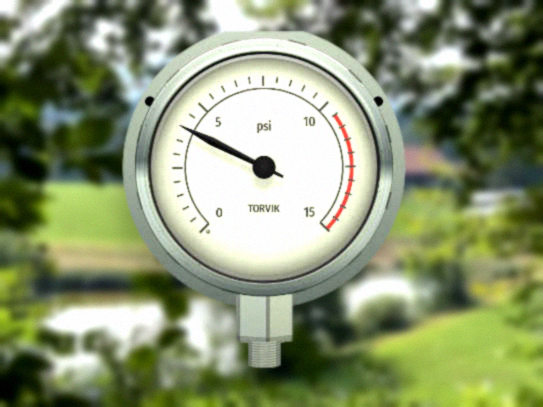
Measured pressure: 4
